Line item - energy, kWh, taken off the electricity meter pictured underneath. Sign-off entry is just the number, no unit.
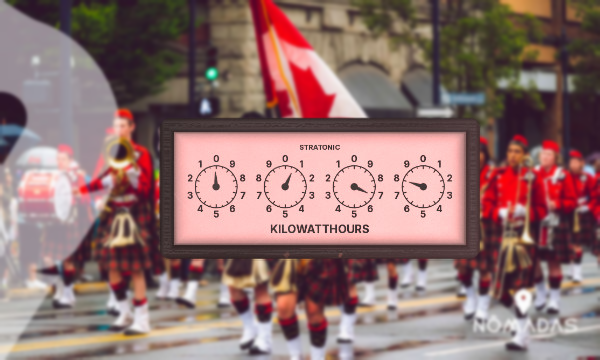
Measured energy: 68
